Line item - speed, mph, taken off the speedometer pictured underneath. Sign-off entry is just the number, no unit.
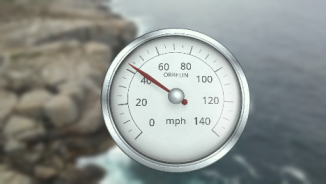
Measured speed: 42.5
